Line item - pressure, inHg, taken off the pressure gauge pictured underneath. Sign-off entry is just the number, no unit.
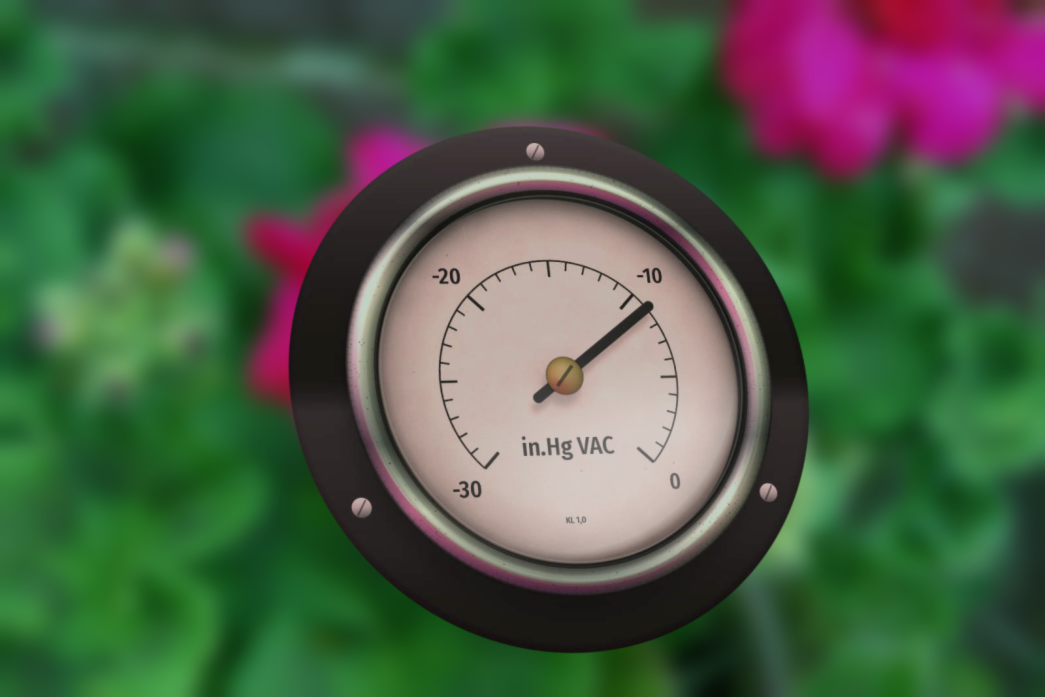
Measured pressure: -9
